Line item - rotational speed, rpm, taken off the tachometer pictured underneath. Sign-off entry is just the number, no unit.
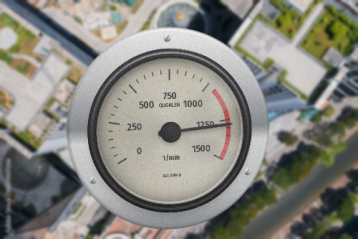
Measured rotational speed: 1275
